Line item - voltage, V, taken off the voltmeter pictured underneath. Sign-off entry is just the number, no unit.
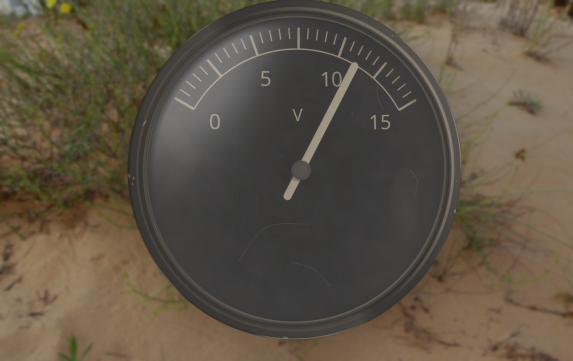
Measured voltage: 11
